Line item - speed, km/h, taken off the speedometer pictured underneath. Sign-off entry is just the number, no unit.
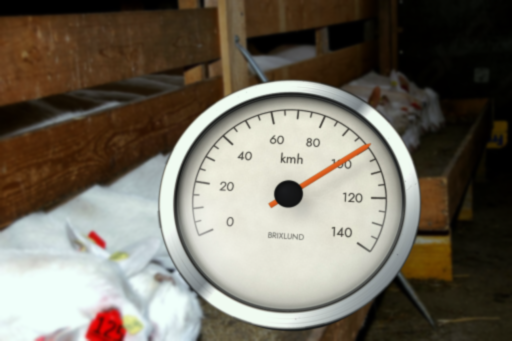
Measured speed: 100
